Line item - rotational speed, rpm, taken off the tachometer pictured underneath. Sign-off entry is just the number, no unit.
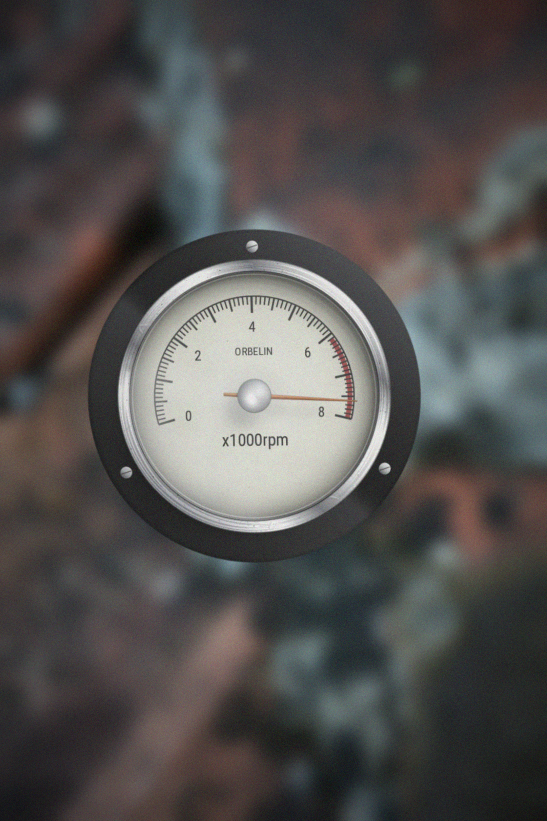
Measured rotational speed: 7600
